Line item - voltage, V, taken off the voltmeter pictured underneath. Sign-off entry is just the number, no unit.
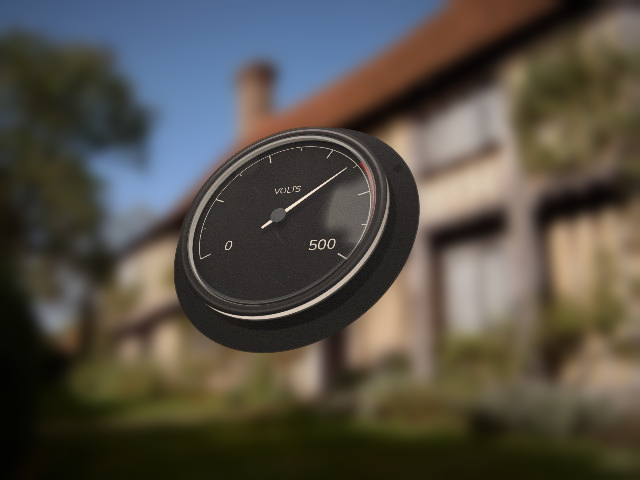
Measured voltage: 350
